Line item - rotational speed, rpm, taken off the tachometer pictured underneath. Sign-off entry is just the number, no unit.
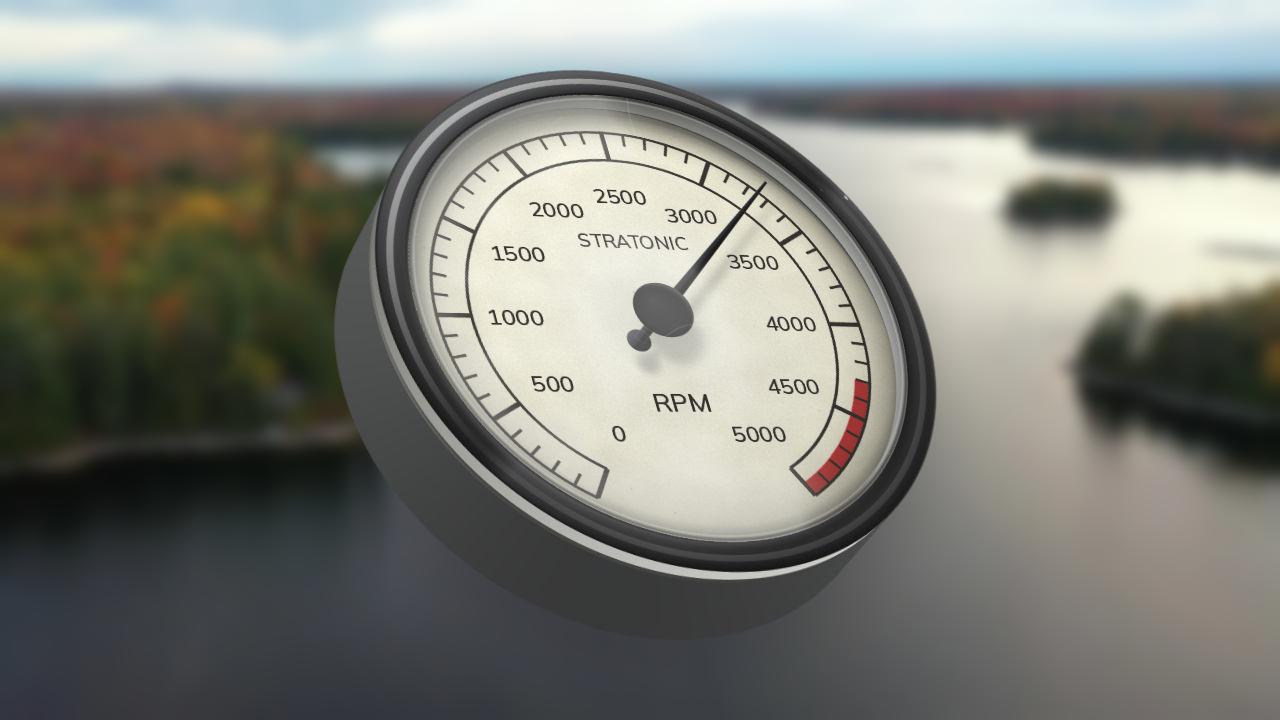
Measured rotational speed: 3250
